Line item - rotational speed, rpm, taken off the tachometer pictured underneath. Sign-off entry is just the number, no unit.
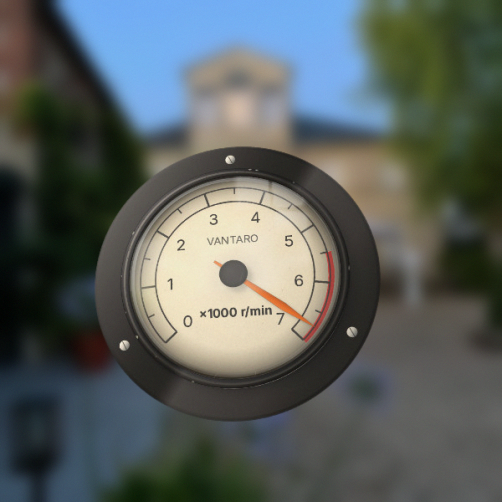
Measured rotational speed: 6750
